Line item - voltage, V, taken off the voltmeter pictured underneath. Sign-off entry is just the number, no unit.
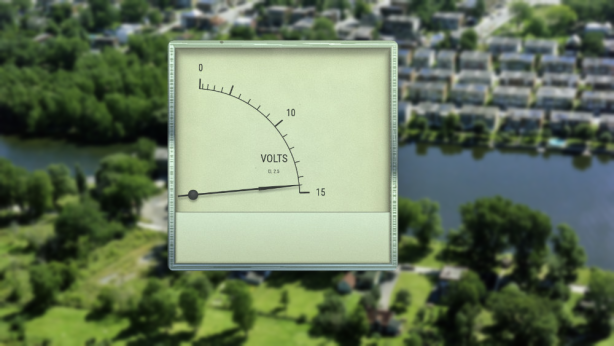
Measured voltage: 14.5
